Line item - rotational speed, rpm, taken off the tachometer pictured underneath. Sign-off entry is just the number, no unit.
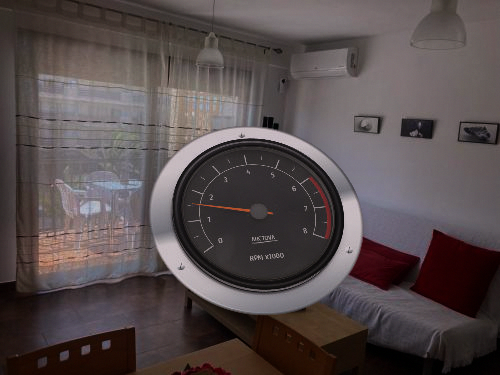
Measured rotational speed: 1500
